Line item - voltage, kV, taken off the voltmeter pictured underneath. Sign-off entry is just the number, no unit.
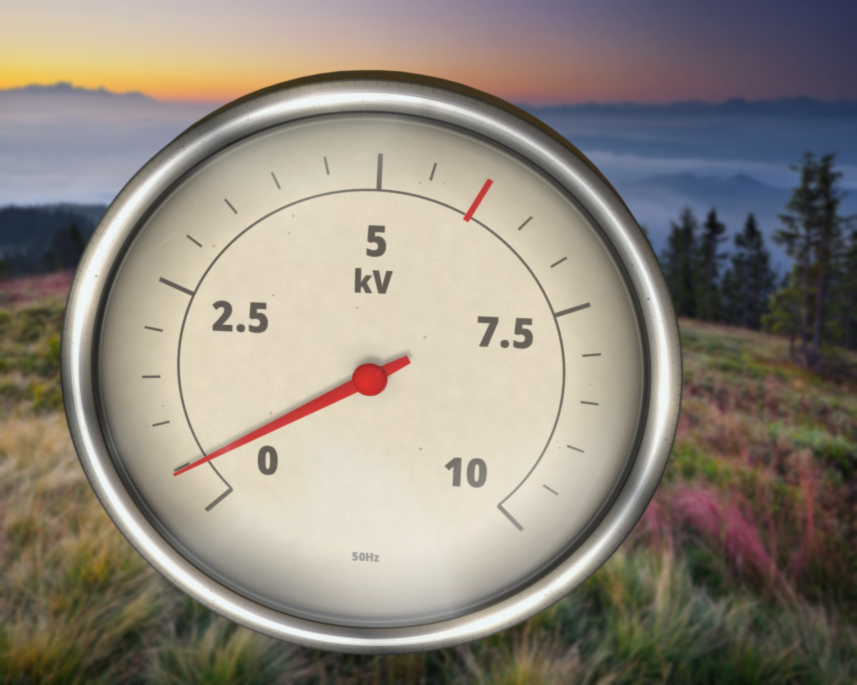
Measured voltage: 0.5
